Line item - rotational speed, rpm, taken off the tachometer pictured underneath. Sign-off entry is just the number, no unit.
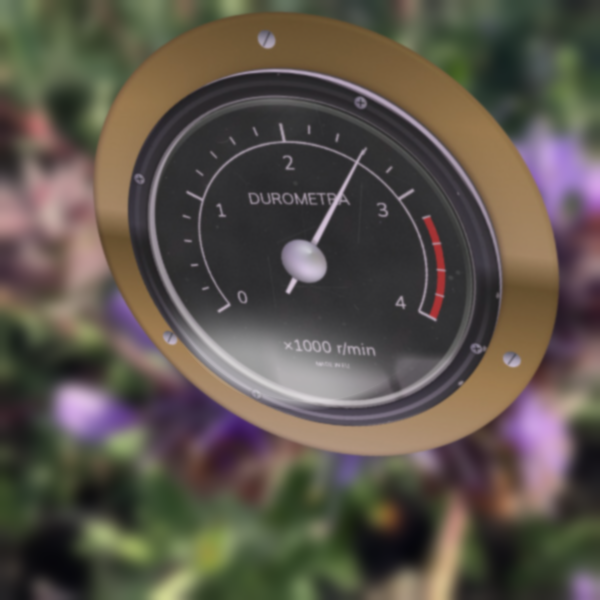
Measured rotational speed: 2600
